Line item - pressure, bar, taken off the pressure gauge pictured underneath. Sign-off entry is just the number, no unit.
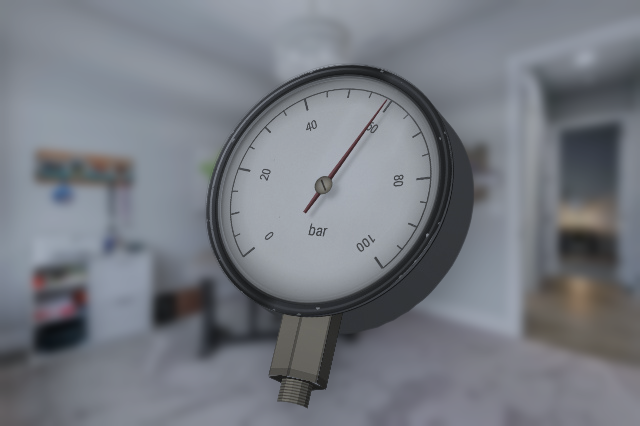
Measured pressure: 60
